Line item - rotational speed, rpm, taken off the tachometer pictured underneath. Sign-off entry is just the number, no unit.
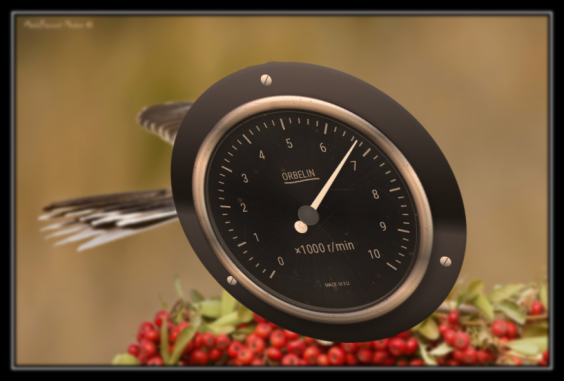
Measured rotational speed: 6700
